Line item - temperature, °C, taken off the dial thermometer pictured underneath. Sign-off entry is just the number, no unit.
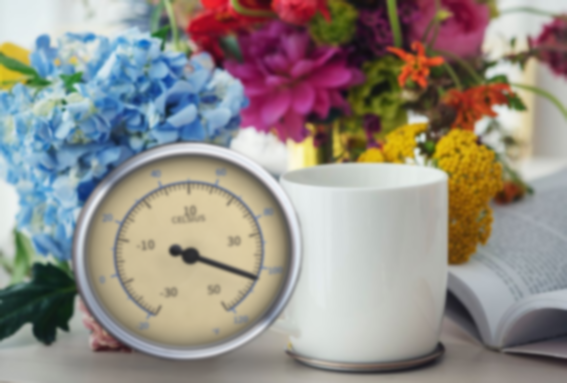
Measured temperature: 40
